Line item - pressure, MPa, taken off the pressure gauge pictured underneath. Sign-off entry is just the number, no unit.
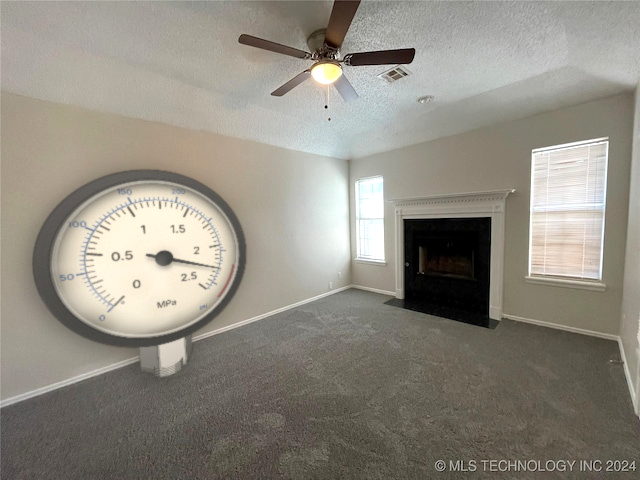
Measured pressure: 2.25
